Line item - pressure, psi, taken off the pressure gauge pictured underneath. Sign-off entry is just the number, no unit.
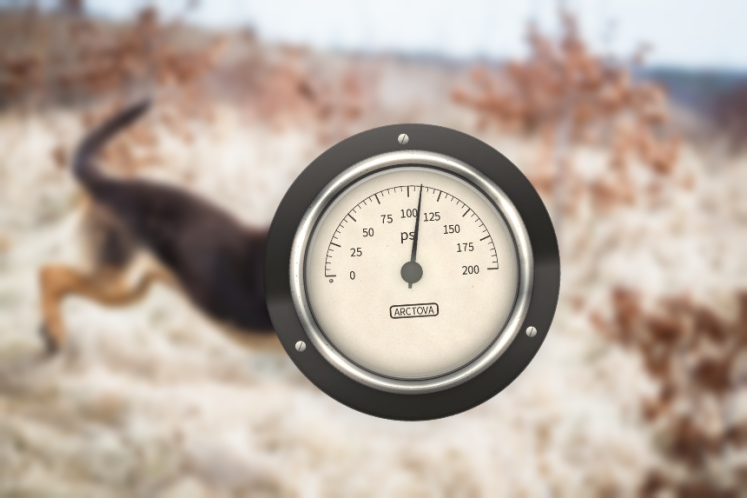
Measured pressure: 110
